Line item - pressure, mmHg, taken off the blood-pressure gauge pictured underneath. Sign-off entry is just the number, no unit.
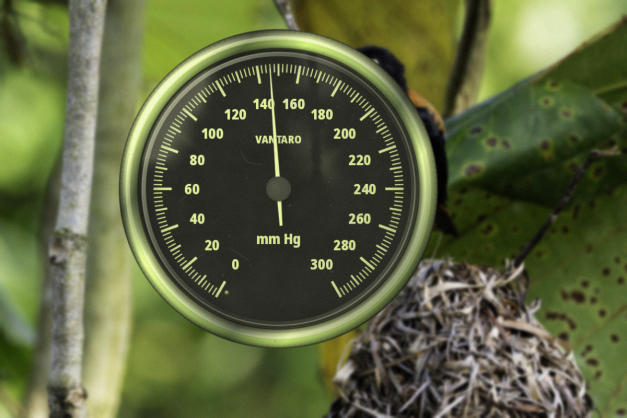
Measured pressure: 146
